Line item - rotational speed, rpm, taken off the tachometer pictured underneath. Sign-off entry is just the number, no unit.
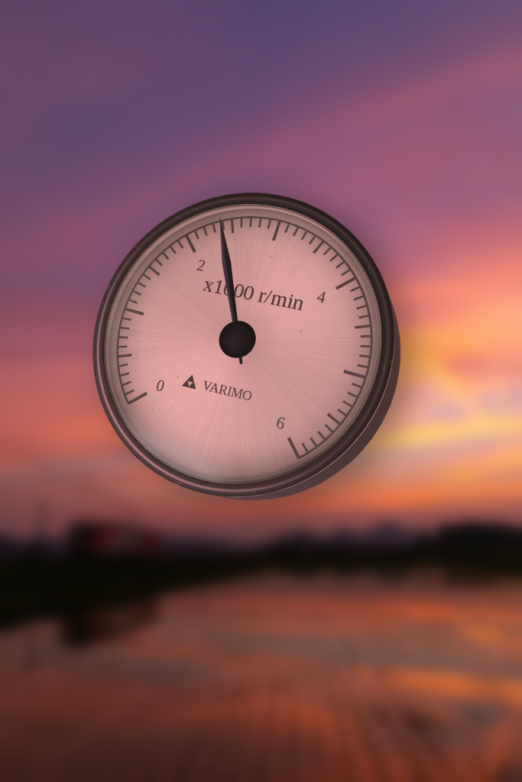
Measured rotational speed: 2400
